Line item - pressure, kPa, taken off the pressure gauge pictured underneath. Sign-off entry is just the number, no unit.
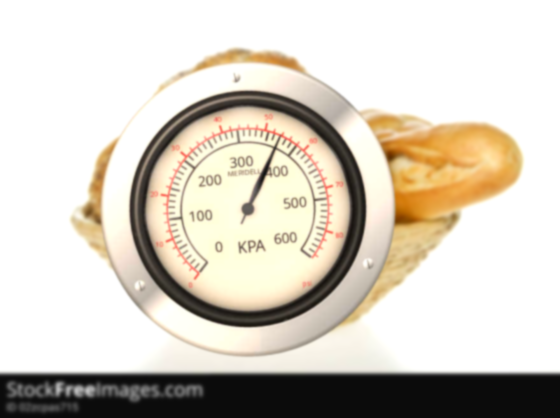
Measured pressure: 370
